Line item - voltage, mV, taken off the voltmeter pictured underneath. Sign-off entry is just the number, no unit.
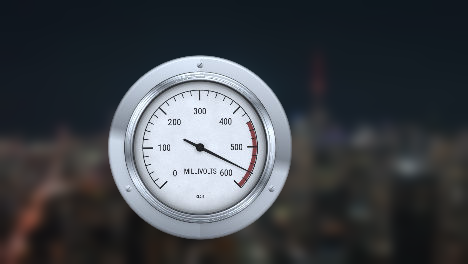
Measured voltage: 560
